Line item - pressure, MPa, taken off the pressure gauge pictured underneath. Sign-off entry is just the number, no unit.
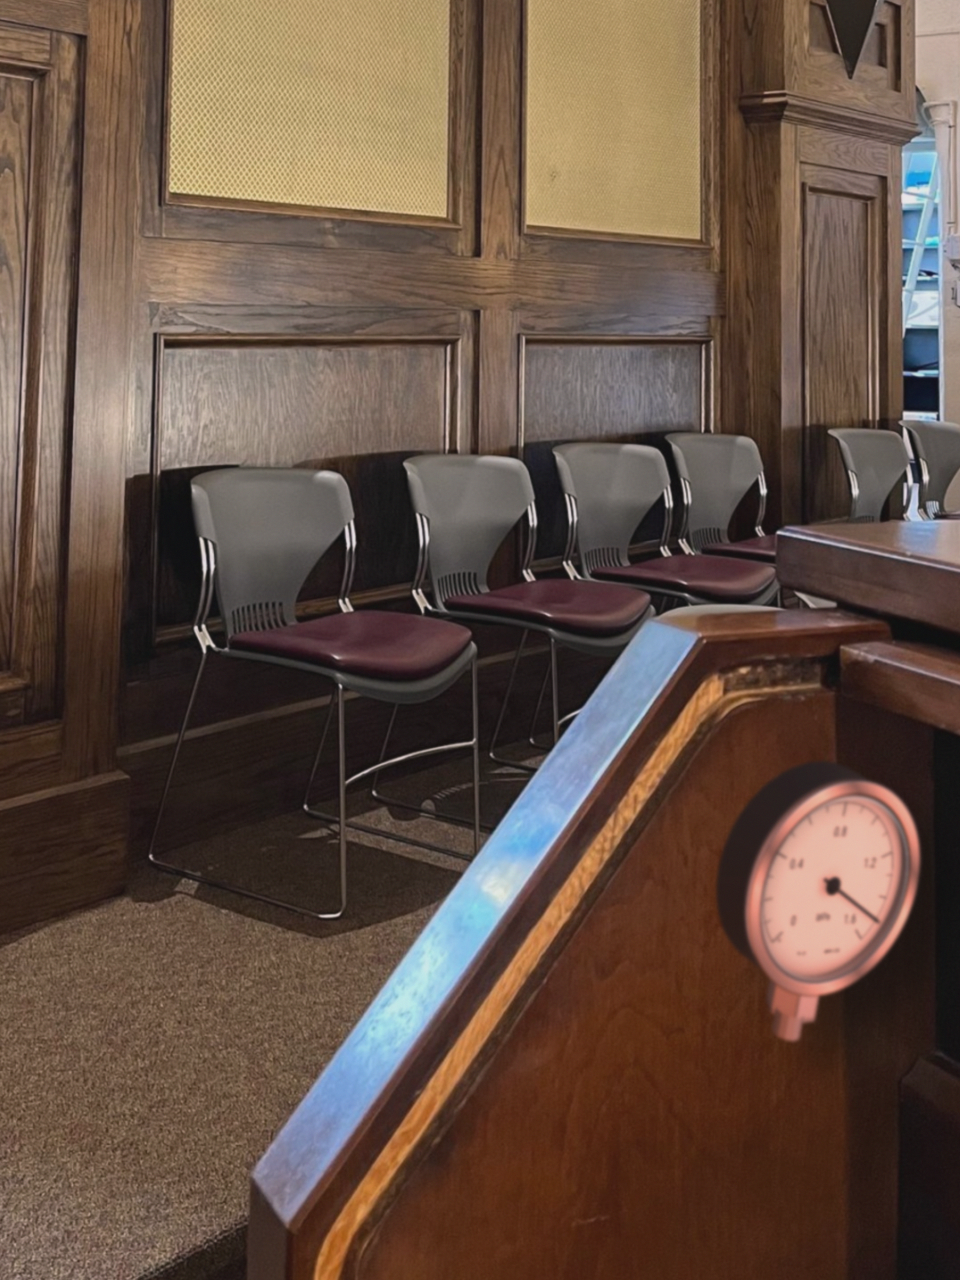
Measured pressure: 1.5
